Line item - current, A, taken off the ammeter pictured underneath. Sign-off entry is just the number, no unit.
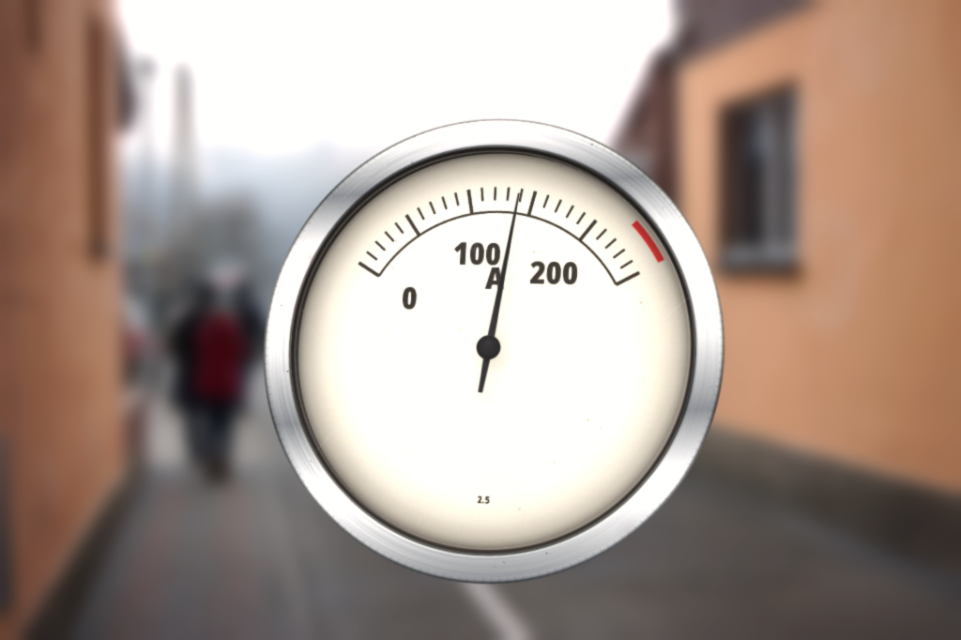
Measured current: 140
